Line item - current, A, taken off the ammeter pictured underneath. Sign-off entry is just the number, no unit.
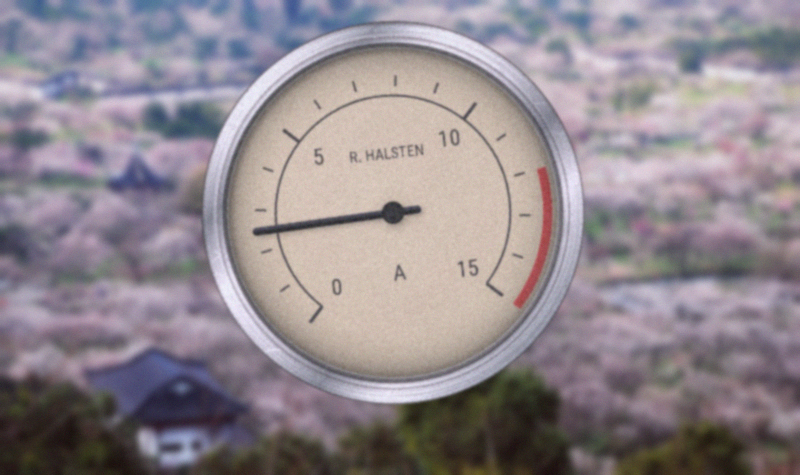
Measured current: 2.5
